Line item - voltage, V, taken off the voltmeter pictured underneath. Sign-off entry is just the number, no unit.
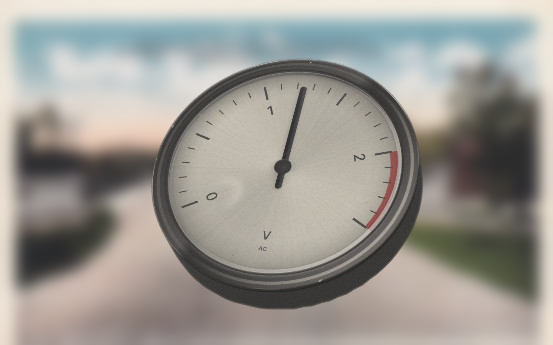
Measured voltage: 1.25
